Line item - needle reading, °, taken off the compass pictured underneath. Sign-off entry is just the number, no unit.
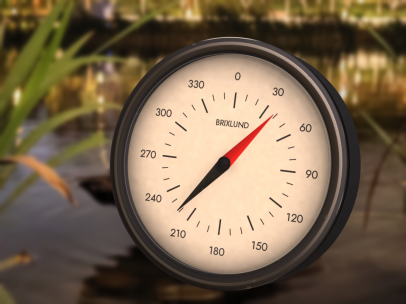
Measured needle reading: 40
